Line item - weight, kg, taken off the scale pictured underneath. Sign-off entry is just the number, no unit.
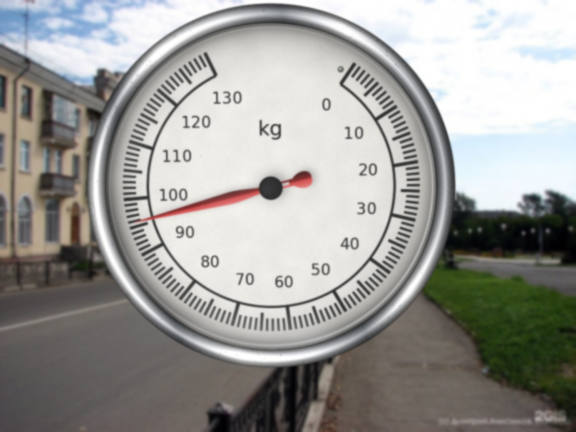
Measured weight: 96
